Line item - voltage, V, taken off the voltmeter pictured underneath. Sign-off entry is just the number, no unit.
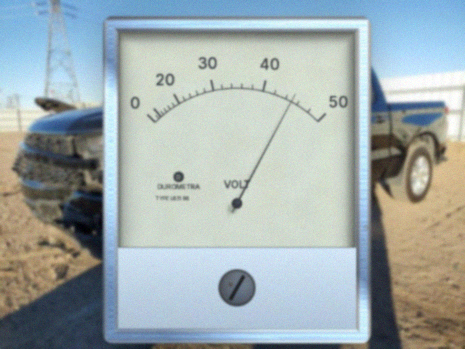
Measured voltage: 45
